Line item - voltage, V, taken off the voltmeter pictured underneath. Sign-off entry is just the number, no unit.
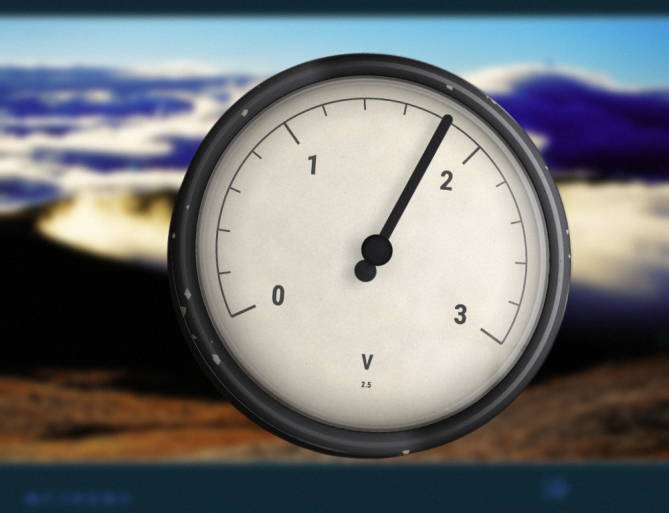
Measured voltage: 1.8
